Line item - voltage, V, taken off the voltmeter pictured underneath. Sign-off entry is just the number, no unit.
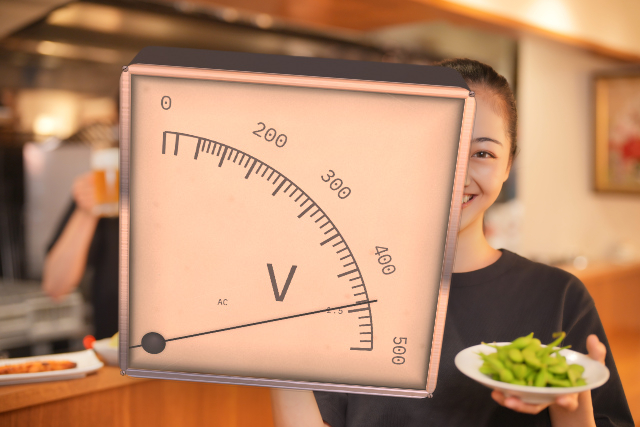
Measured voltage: 440
